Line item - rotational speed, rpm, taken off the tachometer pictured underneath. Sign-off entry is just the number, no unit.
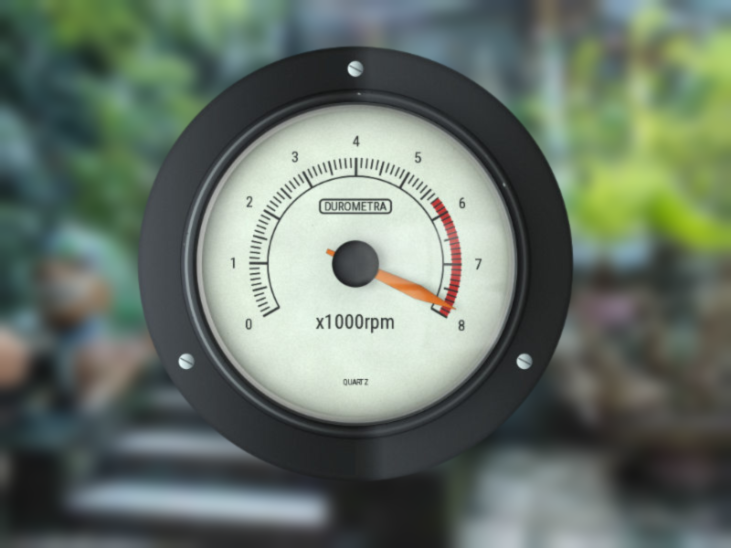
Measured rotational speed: 7800
